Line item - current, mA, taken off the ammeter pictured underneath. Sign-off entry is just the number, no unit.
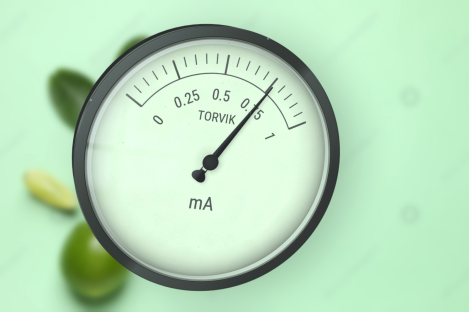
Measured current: 0.75
